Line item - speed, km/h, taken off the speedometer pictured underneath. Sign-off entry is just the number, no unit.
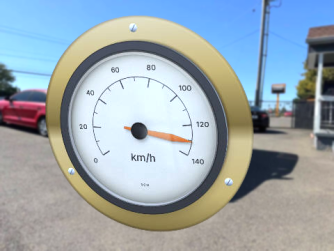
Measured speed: 130
